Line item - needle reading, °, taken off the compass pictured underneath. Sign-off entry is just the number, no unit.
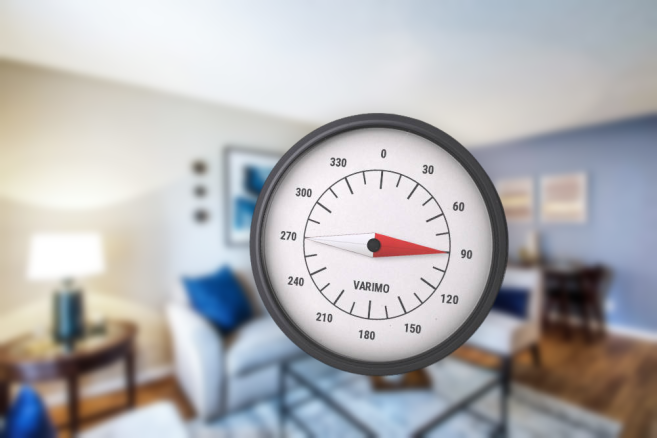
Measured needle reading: 90
